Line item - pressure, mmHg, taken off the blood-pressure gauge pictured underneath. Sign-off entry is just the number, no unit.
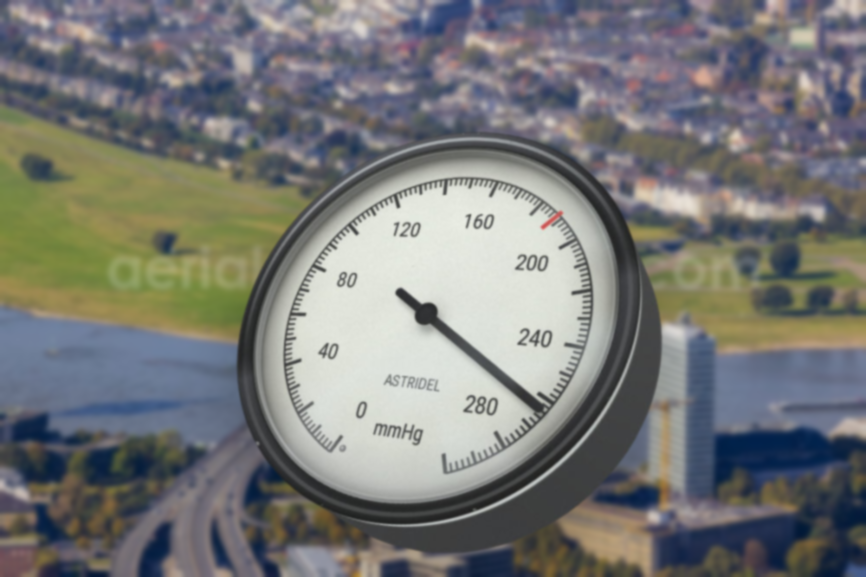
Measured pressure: 264
